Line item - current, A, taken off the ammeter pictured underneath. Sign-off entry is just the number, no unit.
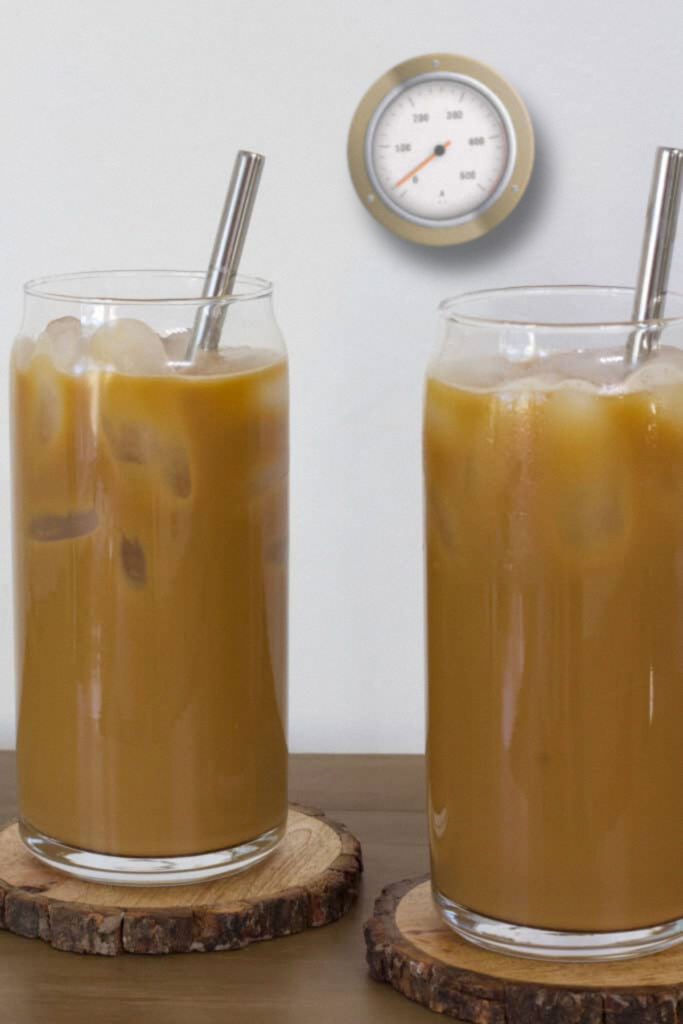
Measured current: 20
